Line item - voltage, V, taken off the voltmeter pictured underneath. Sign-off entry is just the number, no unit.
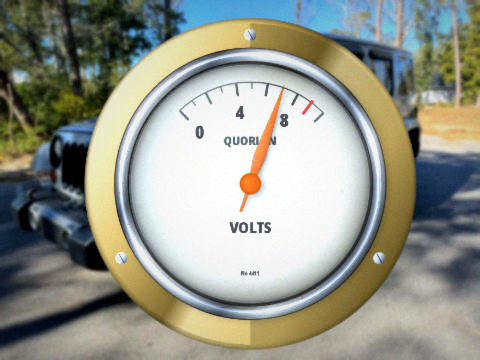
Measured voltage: 7
